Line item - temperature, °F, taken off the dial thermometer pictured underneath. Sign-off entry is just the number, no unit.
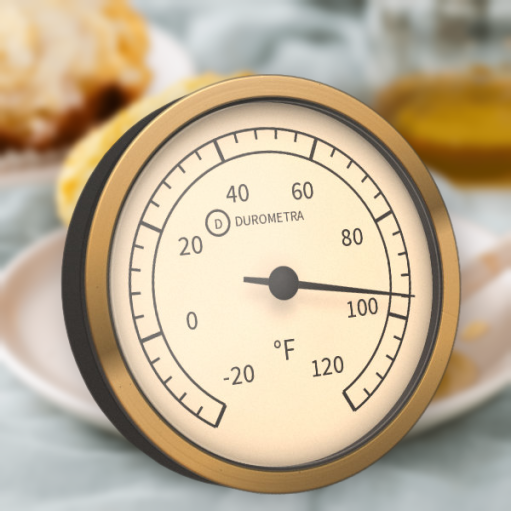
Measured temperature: 96
